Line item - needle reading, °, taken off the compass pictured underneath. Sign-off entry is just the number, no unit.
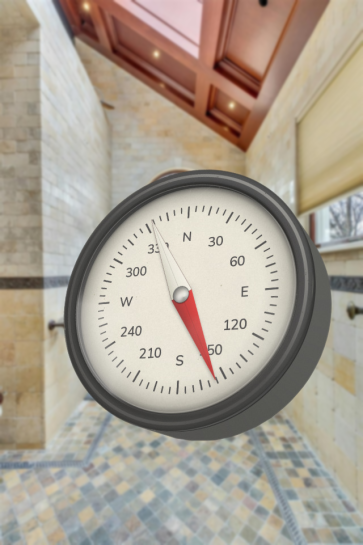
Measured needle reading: 155
